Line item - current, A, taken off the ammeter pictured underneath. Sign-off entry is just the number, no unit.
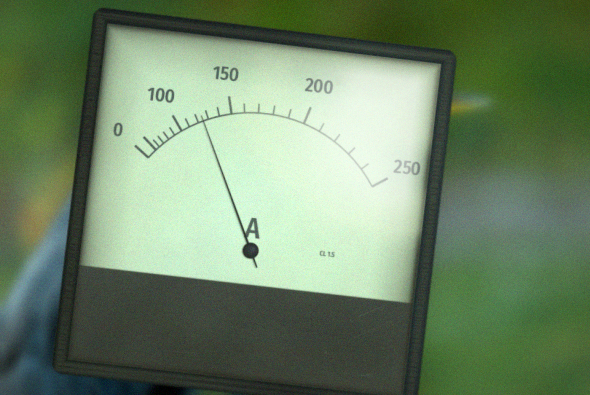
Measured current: 125
